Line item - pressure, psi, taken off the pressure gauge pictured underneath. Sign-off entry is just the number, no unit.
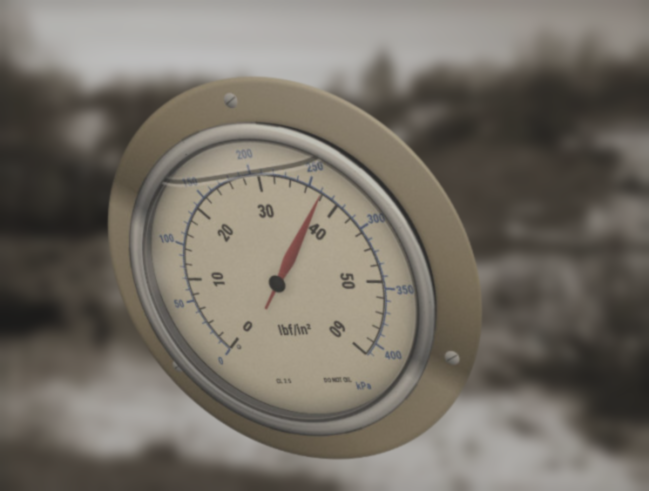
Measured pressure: 38
